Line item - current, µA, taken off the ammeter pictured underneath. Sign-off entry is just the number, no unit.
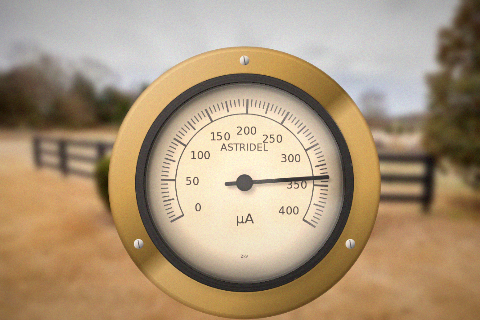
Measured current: 340
